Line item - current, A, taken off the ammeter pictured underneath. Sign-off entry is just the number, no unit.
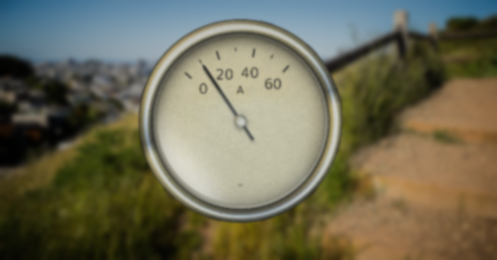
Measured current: 10
